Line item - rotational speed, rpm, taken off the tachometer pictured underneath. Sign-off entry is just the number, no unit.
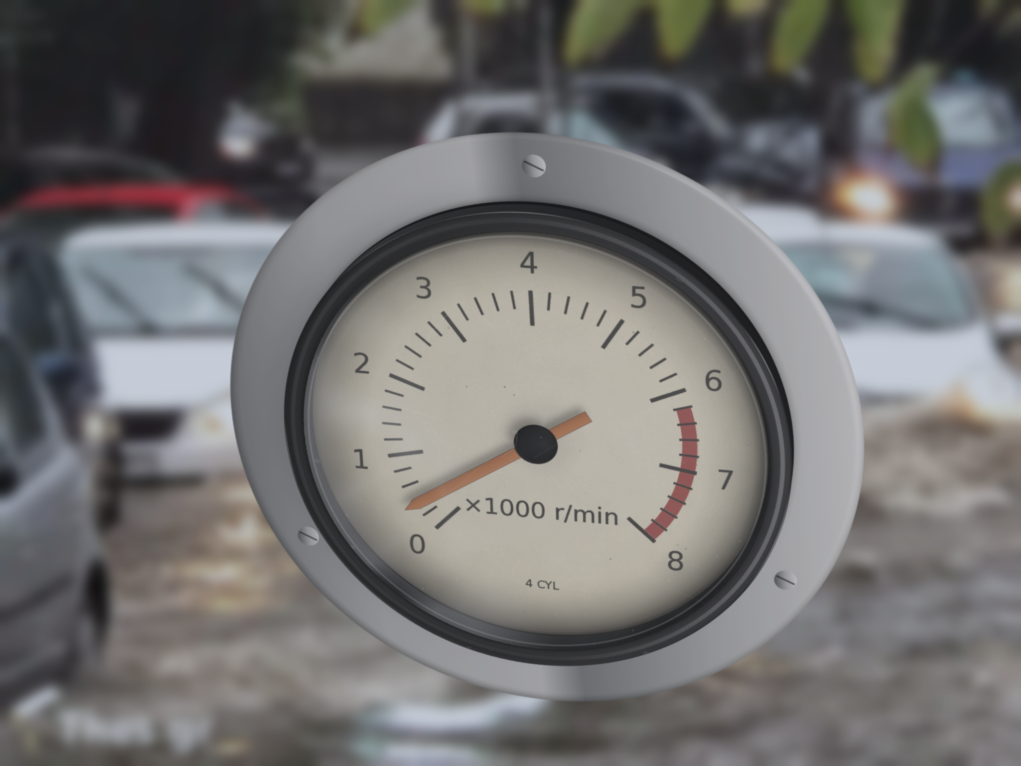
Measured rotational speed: 400
